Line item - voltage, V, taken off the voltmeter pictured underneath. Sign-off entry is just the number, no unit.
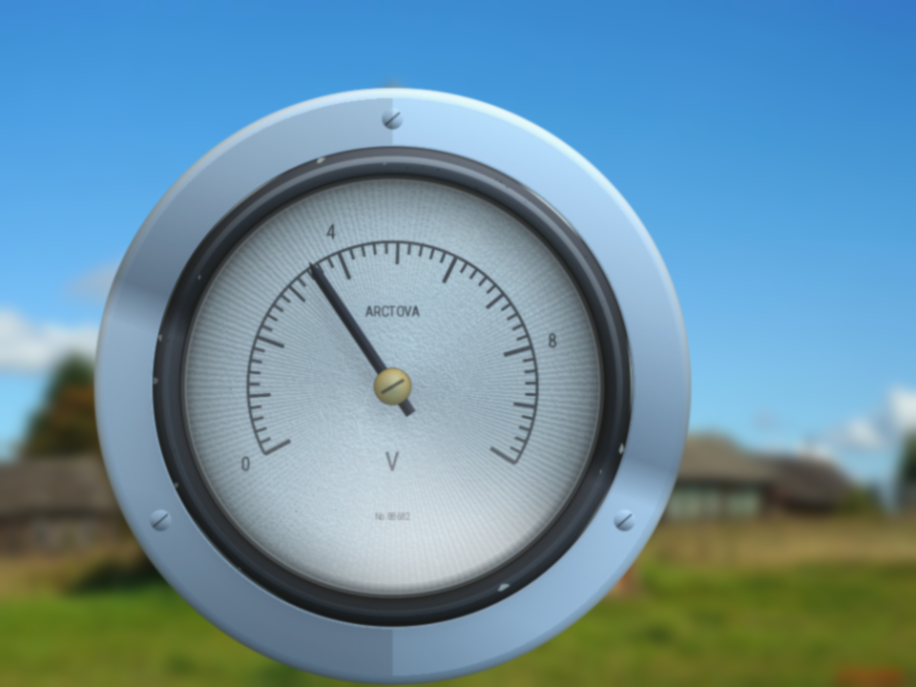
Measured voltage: 3.5
